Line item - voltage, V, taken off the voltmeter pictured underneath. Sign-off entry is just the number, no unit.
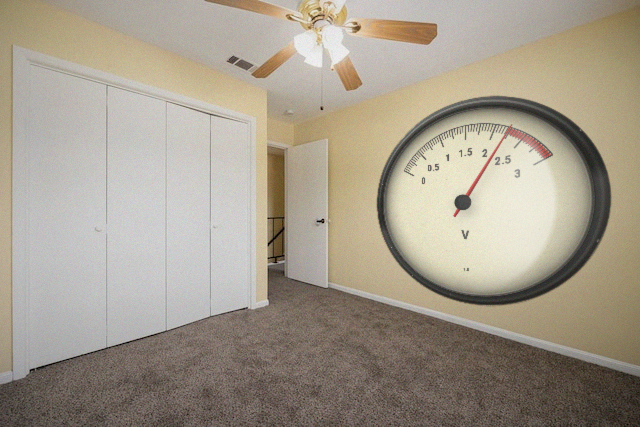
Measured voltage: 2.25
